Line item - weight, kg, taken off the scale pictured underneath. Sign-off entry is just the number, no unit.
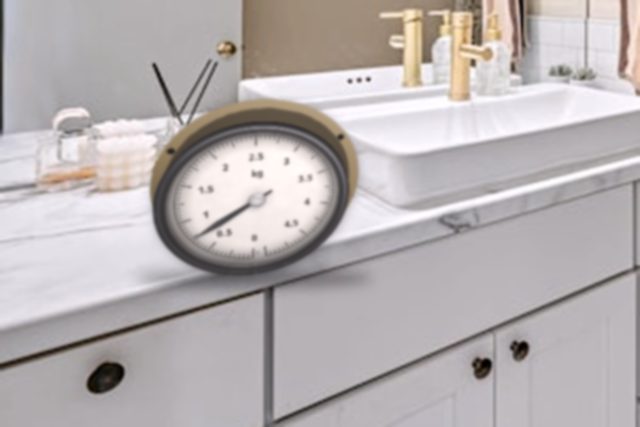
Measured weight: 0.75
